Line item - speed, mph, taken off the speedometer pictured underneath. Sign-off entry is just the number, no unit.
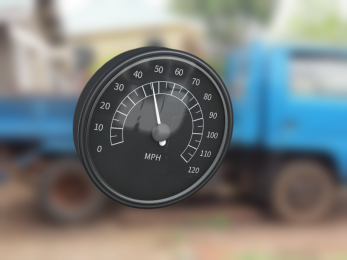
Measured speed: 45
